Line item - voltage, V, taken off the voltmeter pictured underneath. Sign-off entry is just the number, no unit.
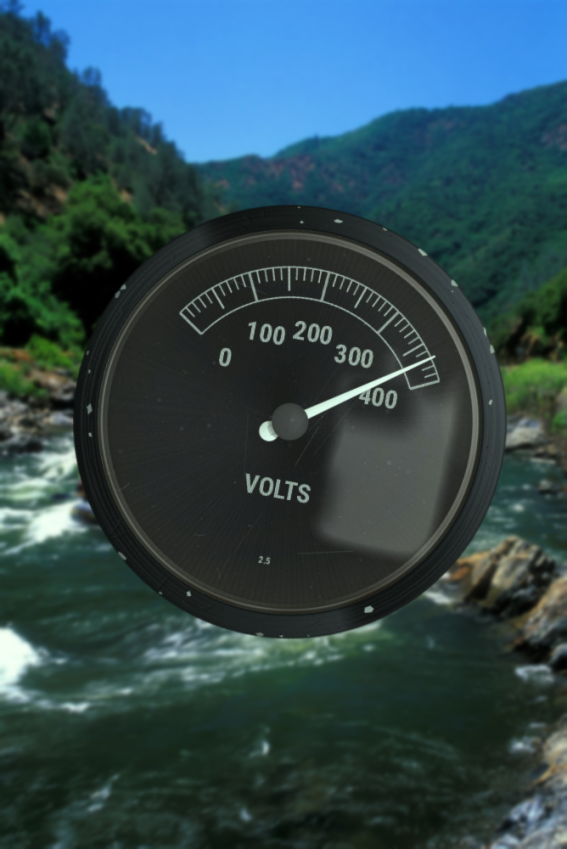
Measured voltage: 370
